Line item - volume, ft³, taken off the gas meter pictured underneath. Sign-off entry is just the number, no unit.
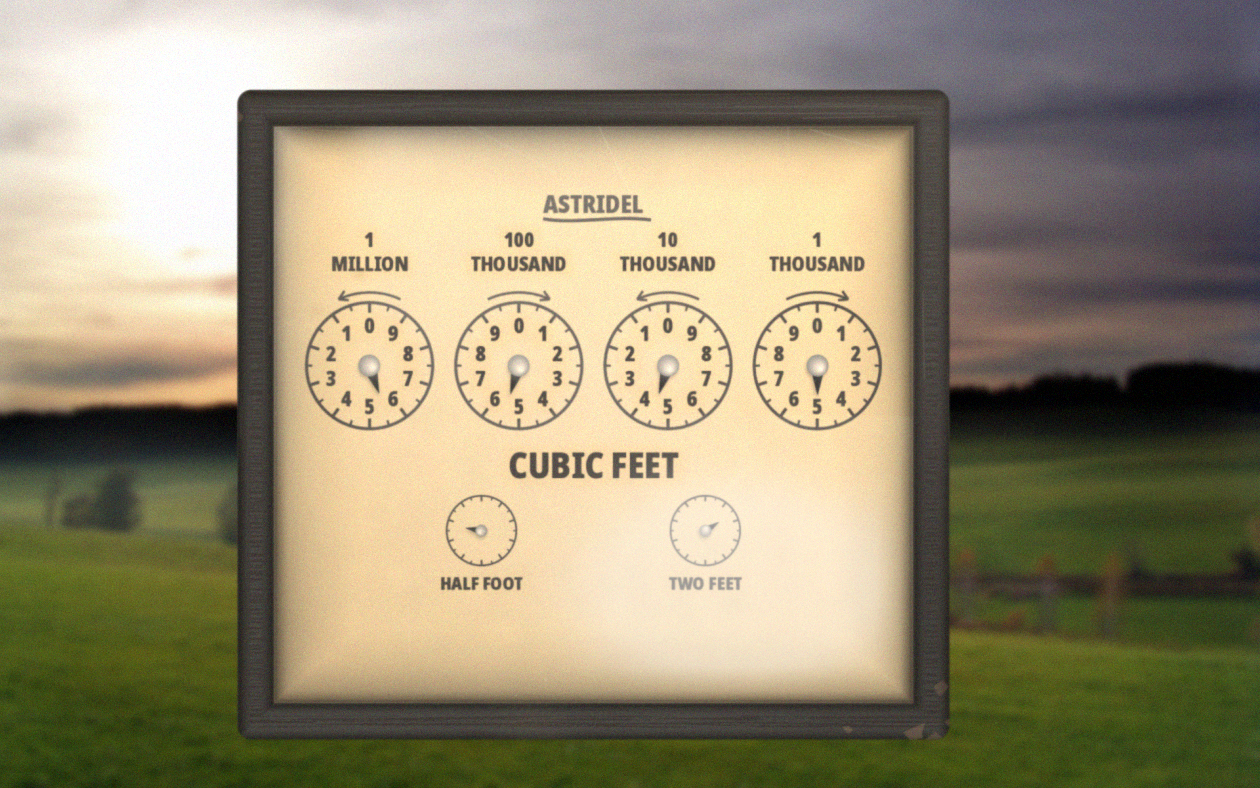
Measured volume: 554500
